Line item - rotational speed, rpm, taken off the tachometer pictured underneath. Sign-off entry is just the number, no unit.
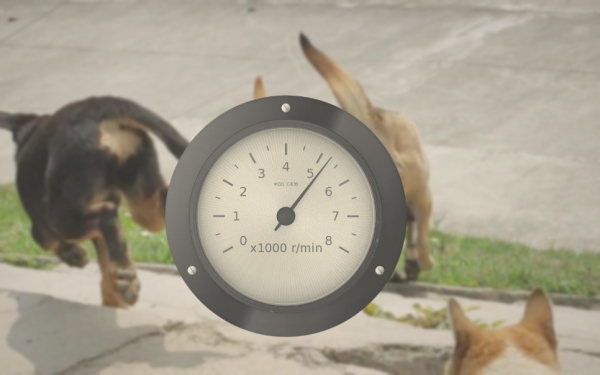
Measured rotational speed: 5250
